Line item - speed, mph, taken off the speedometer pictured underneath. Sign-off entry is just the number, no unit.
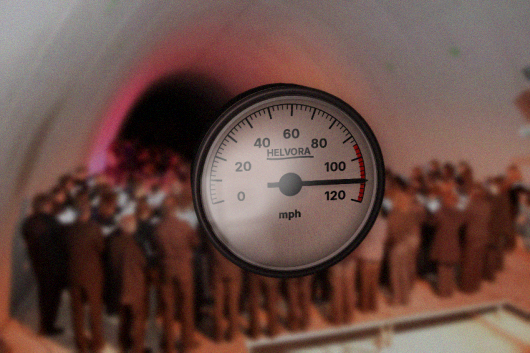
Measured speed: 110
